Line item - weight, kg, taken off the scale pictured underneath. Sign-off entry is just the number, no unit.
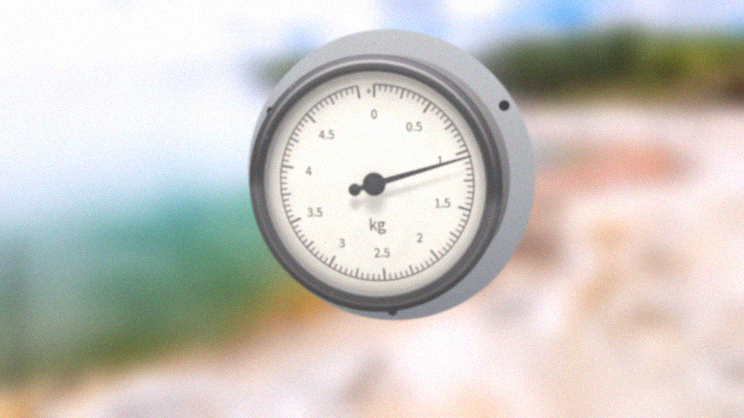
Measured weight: 1.05
